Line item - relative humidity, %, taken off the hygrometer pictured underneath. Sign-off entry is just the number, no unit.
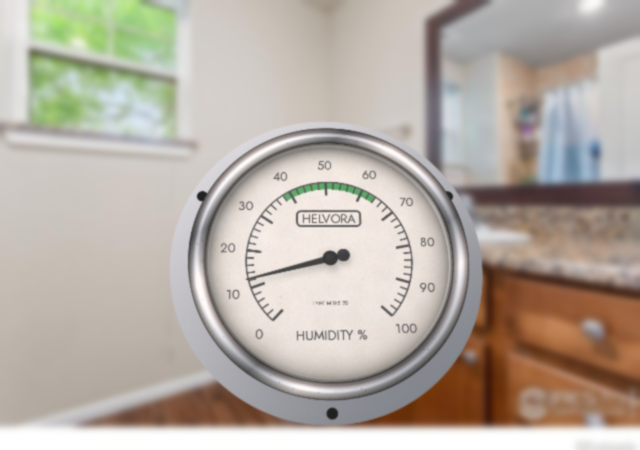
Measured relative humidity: 12
